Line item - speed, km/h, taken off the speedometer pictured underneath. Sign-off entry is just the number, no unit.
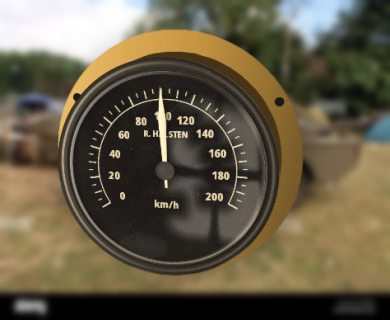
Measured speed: 100
